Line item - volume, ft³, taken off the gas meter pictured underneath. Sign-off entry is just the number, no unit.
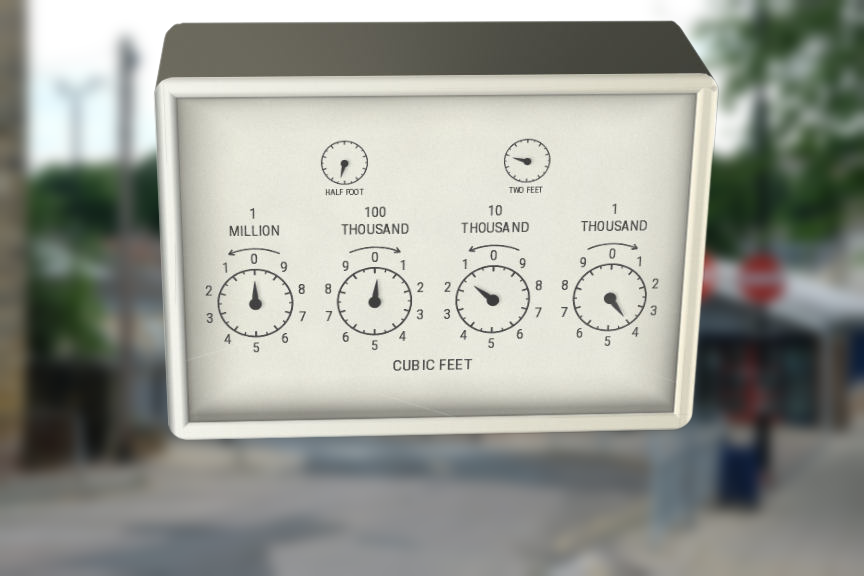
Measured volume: 1400
